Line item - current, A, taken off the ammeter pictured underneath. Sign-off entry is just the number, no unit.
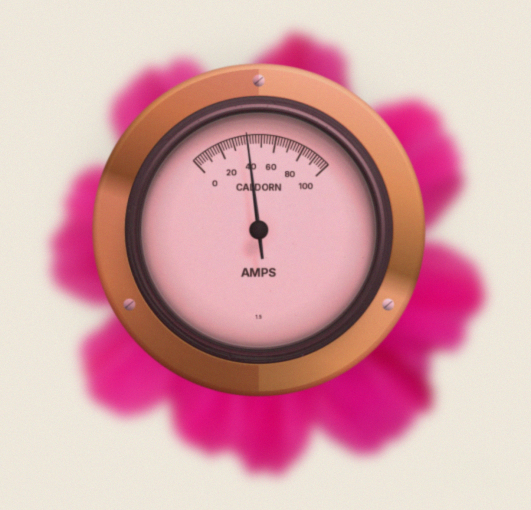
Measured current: 40
